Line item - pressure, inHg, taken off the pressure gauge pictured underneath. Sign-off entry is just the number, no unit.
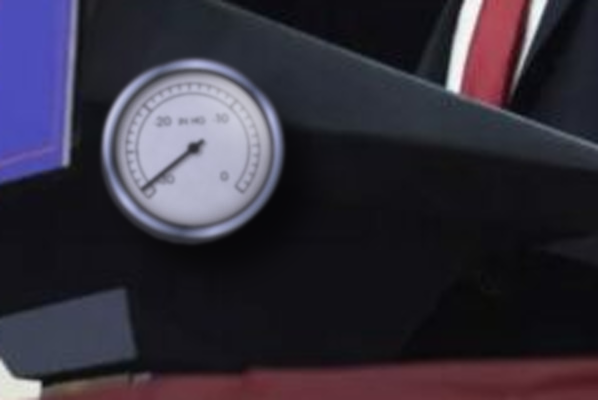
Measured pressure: -29
